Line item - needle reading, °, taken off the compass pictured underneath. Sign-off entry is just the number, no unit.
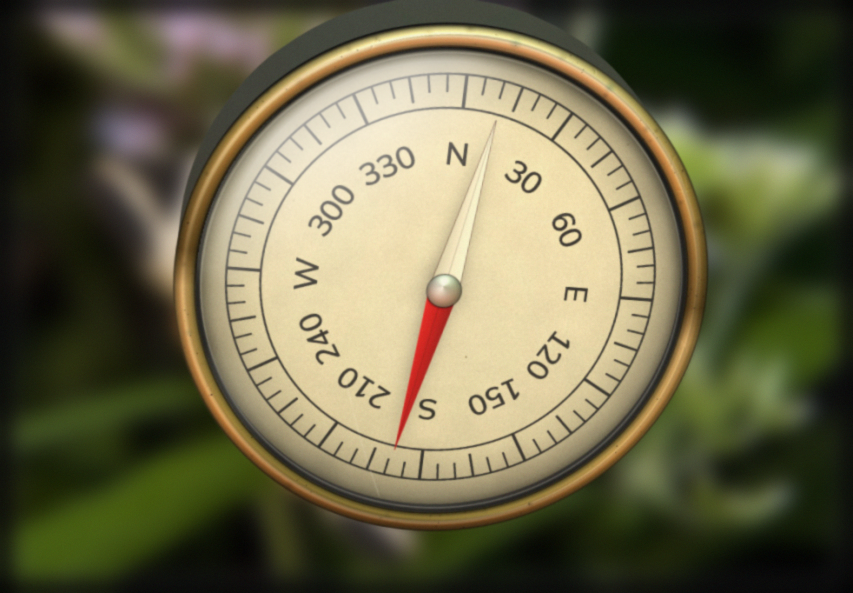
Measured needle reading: 190
